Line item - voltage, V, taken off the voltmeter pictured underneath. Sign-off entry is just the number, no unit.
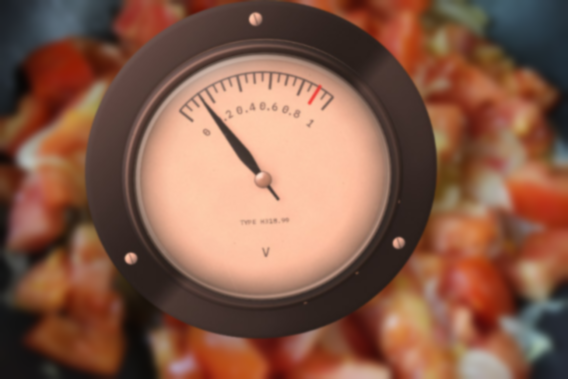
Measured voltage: 0.15
